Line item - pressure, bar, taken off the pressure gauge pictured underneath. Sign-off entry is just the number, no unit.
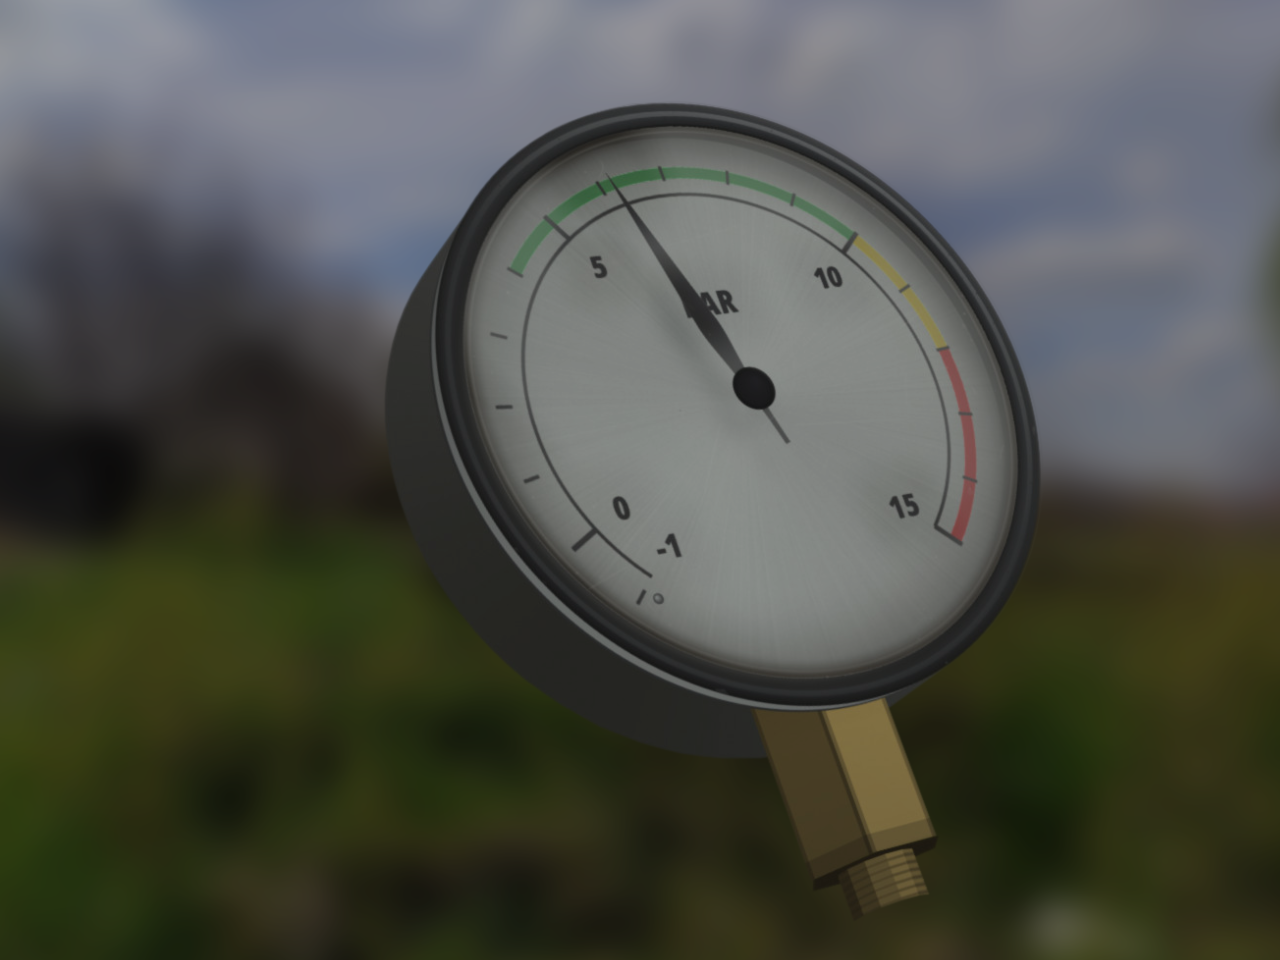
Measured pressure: 6
